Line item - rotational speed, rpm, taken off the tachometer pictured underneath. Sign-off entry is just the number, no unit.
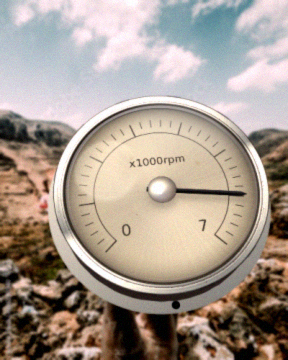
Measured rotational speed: 6000
